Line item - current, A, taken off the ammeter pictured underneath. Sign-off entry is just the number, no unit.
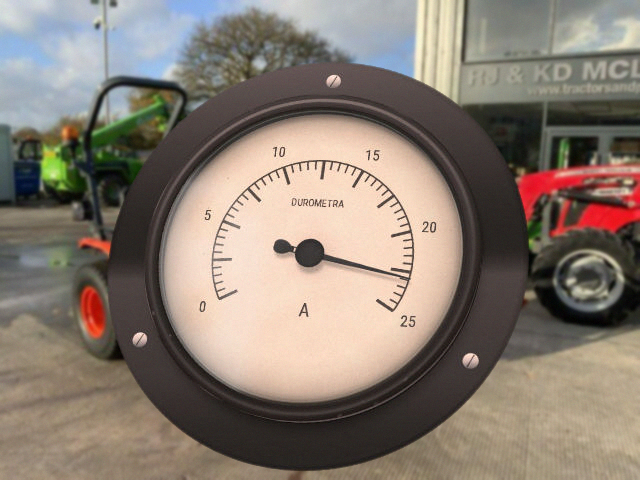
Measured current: 23
